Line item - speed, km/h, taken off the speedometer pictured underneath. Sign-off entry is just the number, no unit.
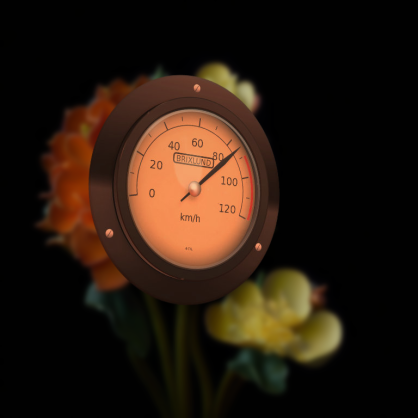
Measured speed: 85
